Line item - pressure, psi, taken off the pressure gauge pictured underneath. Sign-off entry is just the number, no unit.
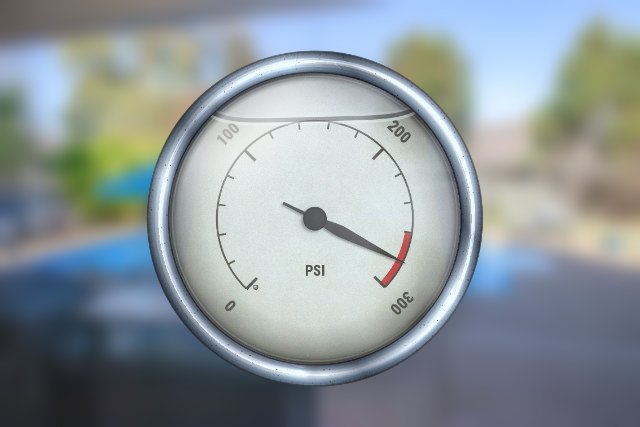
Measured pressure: 280
